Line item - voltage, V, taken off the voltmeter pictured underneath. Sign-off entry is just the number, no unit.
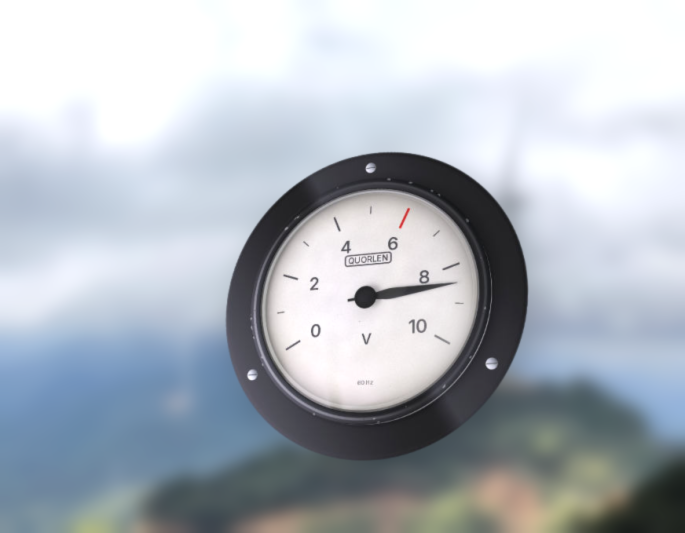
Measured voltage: 8.5
